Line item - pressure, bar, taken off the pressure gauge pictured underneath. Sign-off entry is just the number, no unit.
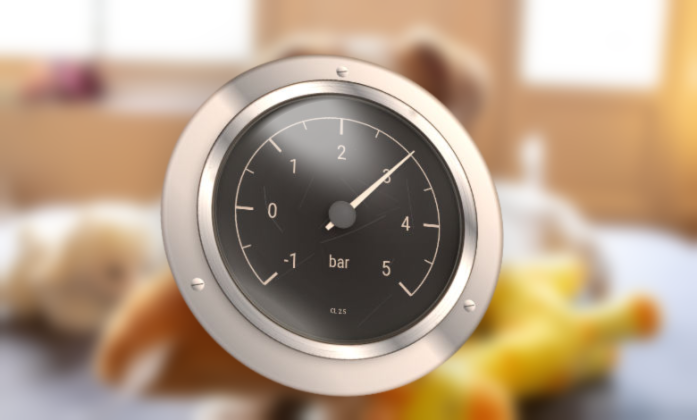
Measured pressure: 3
